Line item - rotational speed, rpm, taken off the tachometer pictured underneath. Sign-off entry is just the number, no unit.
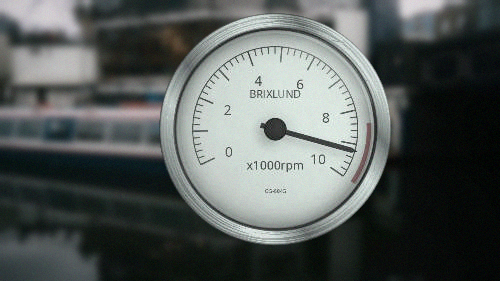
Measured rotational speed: 9200
